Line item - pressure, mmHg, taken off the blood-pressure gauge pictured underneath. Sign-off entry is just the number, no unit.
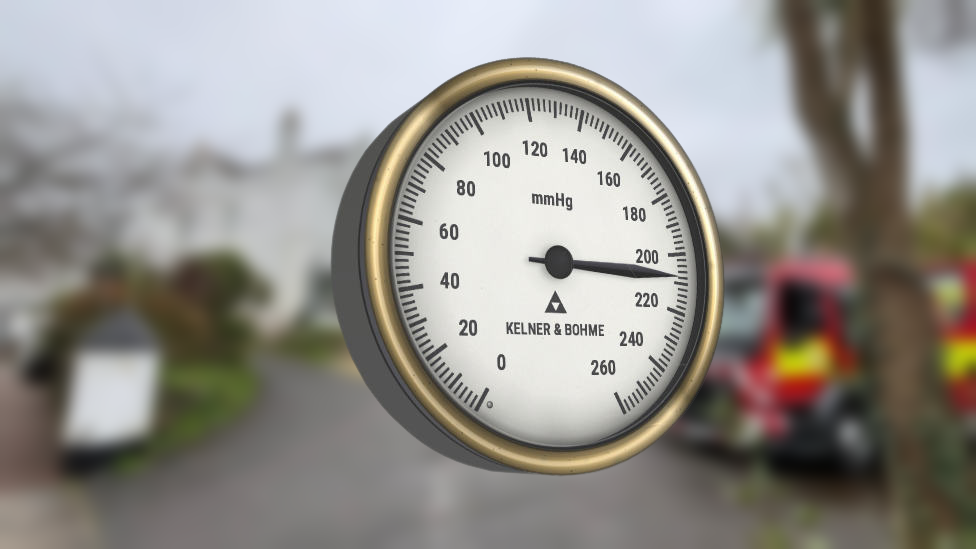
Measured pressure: 208
